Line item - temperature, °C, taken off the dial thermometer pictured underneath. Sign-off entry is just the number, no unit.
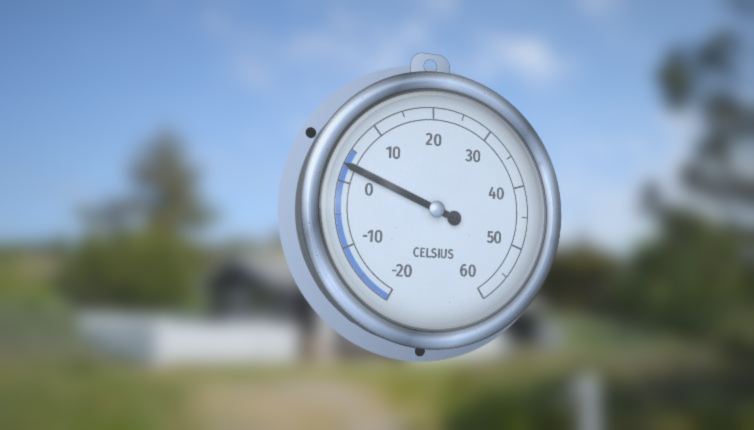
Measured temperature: 2.5
